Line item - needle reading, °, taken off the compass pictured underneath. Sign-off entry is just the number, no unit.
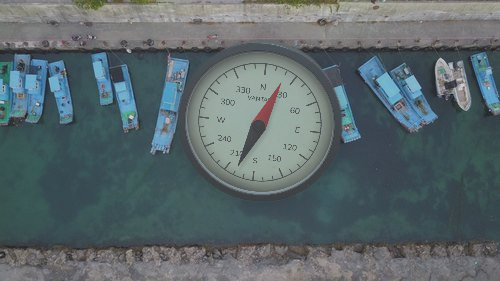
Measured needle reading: 20
